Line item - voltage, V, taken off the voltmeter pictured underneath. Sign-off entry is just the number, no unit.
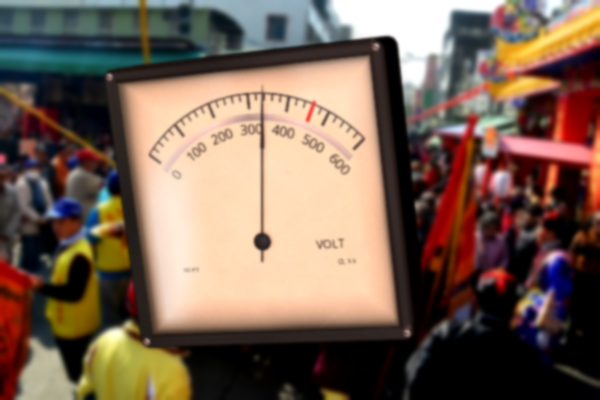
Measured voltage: 340
